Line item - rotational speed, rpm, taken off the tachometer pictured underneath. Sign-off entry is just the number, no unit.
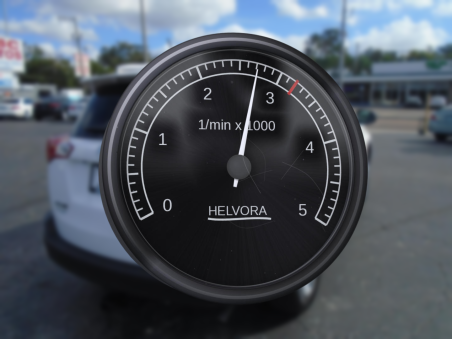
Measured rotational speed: 2700
